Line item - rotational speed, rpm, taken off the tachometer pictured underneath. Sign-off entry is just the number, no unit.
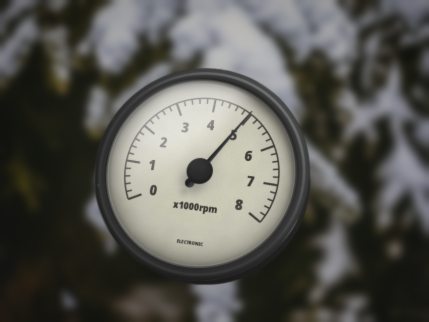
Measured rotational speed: 5000
